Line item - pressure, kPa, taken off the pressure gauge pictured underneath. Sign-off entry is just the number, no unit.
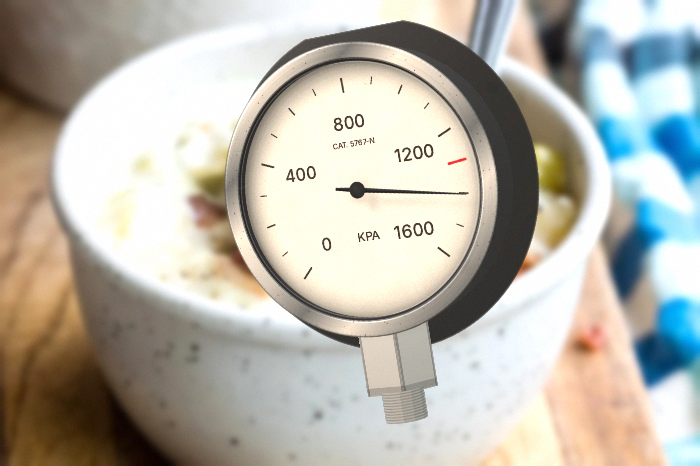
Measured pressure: 1400
